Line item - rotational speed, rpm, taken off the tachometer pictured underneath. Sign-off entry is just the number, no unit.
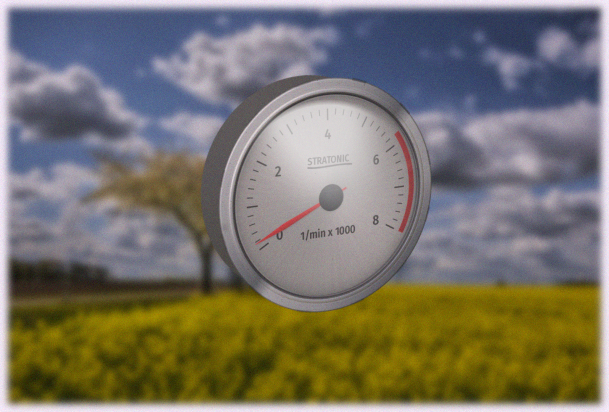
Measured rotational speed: 200
